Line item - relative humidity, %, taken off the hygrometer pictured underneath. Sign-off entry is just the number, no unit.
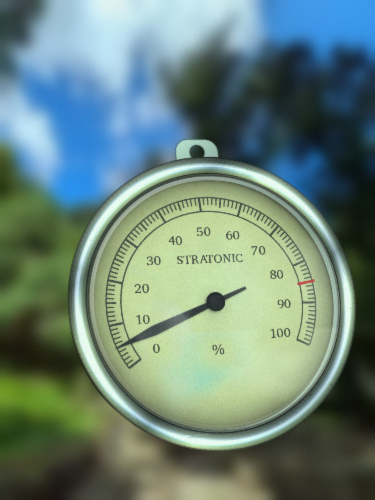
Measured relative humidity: 5
